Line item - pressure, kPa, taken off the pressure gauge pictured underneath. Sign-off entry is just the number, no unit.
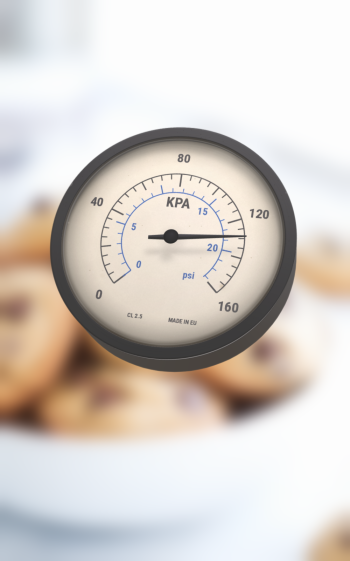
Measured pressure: 130
